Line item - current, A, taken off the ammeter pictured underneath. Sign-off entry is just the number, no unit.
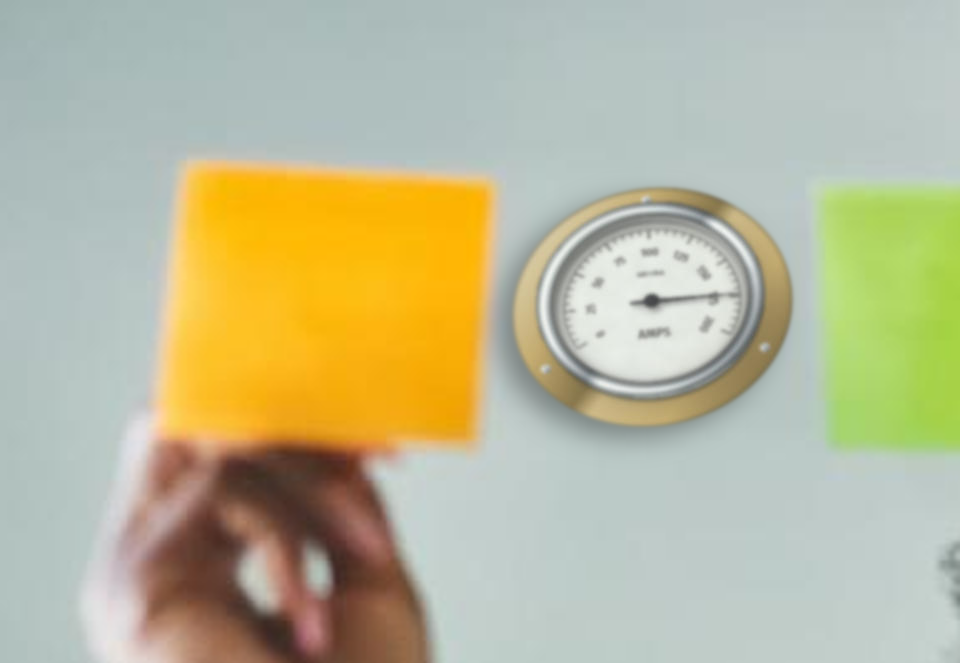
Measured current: 175
